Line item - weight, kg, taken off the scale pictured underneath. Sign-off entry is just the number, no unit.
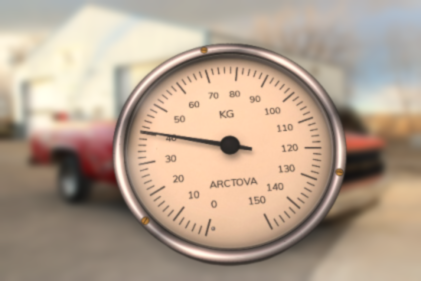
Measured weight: 40
